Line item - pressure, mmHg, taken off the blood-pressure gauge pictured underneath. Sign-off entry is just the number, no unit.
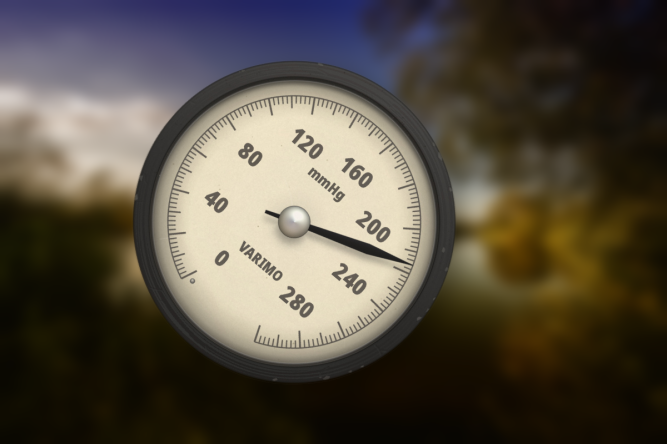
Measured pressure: 216
